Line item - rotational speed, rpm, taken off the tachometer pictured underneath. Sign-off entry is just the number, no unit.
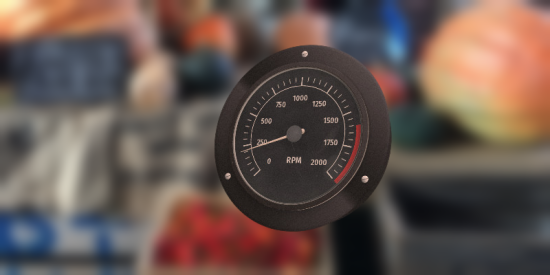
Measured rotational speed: 200
